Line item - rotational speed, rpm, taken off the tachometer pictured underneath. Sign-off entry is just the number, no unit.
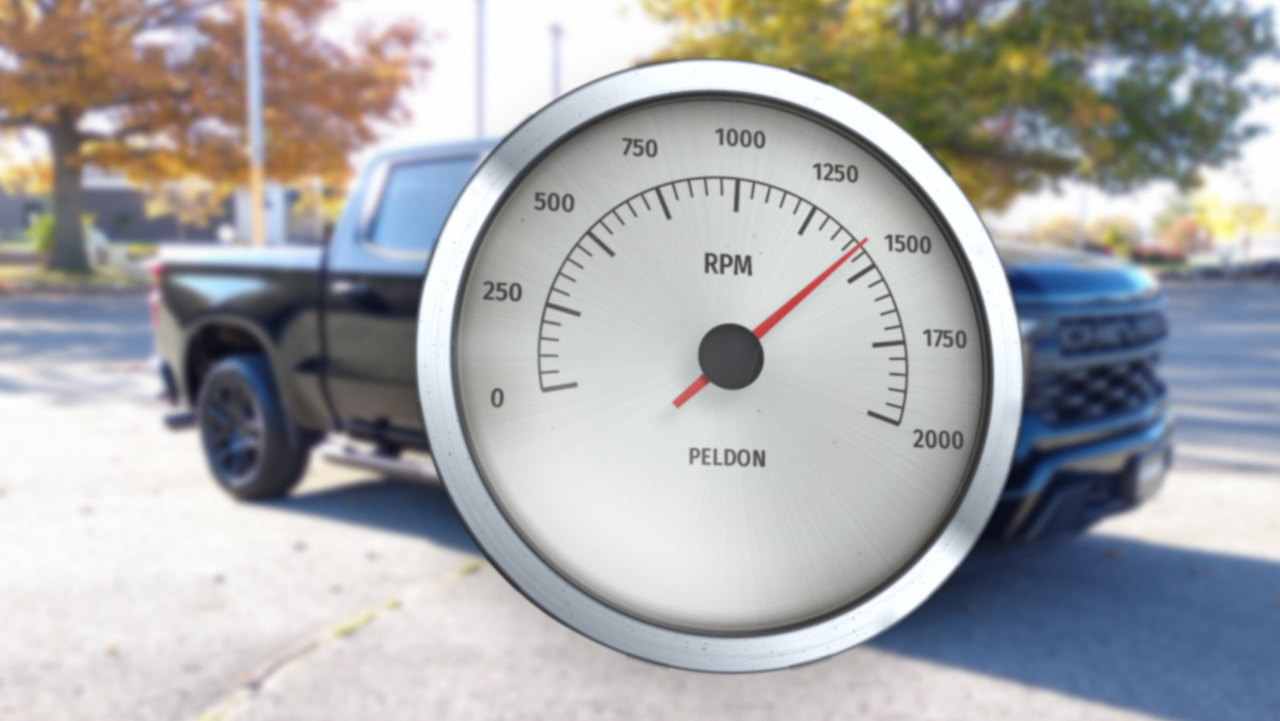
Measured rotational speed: 1425
